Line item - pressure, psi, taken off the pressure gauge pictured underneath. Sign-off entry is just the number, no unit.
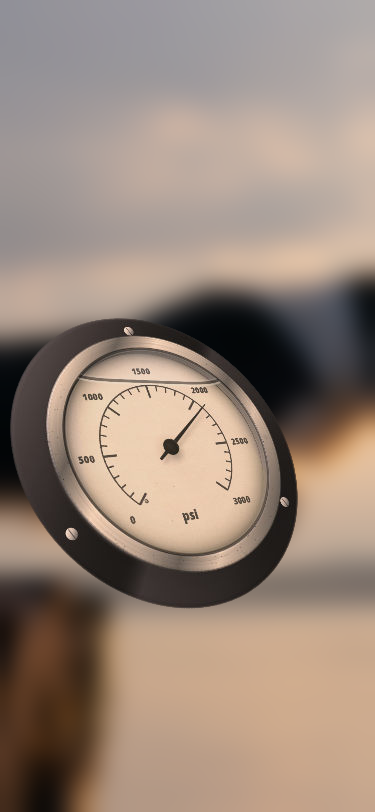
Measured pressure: 2100
